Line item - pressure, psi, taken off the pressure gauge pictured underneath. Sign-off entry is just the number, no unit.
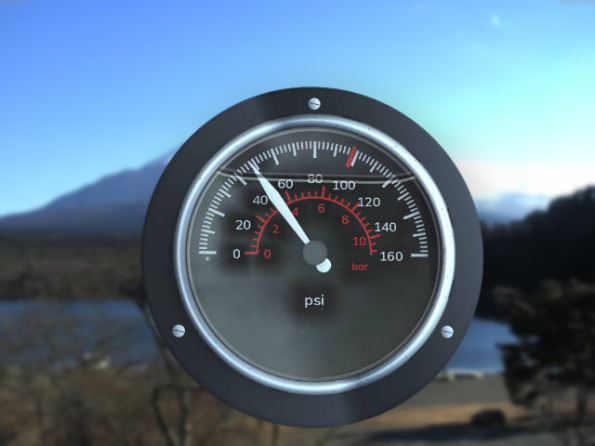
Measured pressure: 48
